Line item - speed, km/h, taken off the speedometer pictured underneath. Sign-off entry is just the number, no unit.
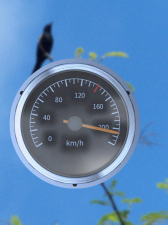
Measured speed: 205
